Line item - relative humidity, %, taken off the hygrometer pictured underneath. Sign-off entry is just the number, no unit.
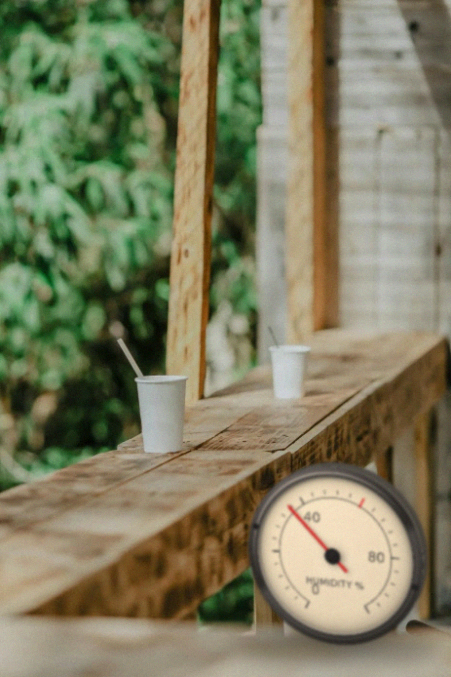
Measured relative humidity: 36
